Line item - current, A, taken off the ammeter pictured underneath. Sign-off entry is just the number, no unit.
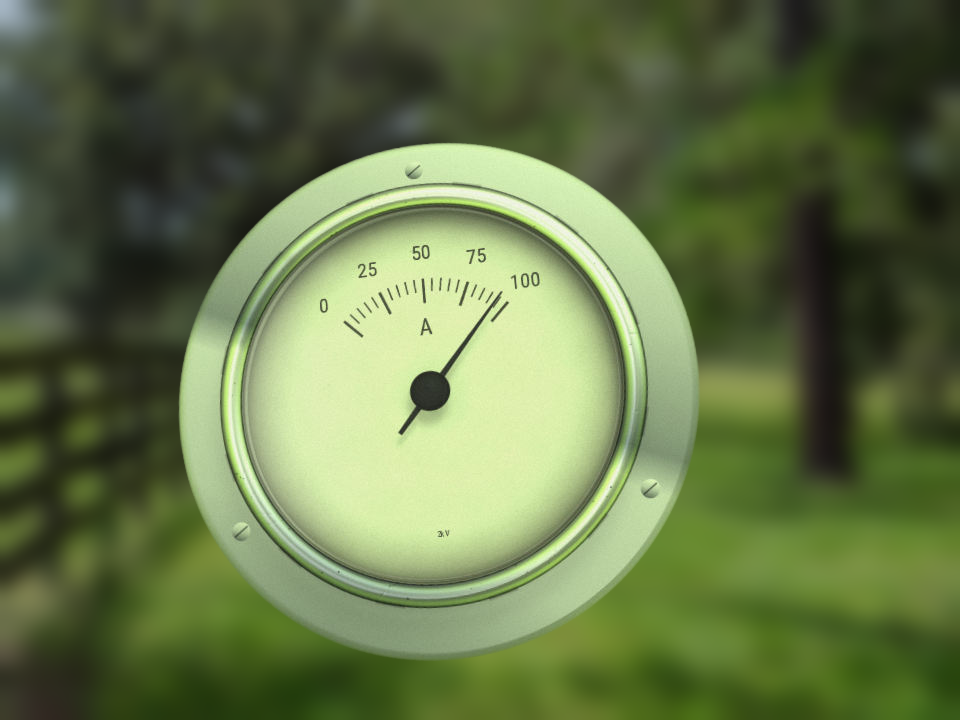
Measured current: 95
